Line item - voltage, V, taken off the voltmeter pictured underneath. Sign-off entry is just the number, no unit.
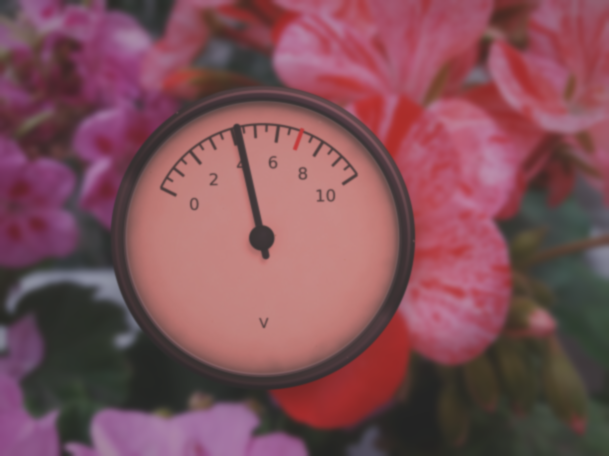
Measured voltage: 4.25
